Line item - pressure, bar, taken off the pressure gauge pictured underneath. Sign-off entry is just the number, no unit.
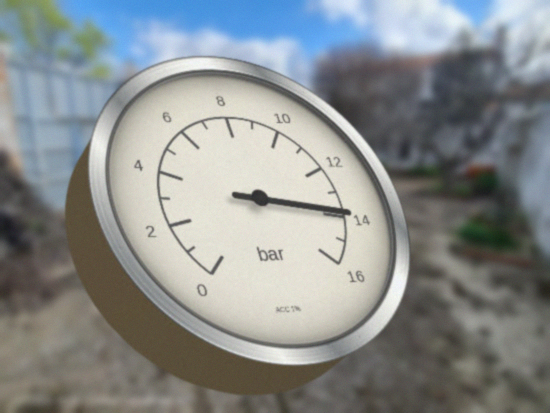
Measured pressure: 14
